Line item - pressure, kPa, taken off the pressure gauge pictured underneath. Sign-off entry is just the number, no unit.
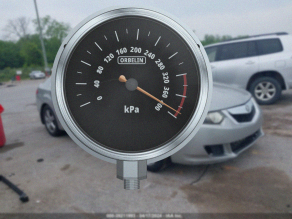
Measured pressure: 390
